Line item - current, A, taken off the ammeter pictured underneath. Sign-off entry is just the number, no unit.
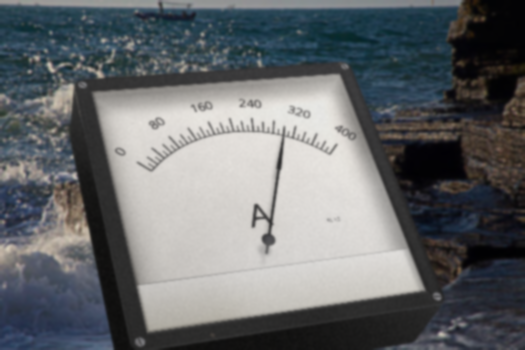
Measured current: 300
